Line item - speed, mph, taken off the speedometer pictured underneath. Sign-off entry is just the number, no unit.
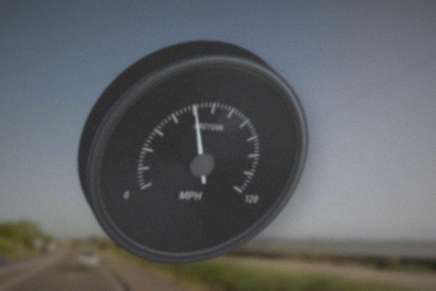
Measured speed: 50
